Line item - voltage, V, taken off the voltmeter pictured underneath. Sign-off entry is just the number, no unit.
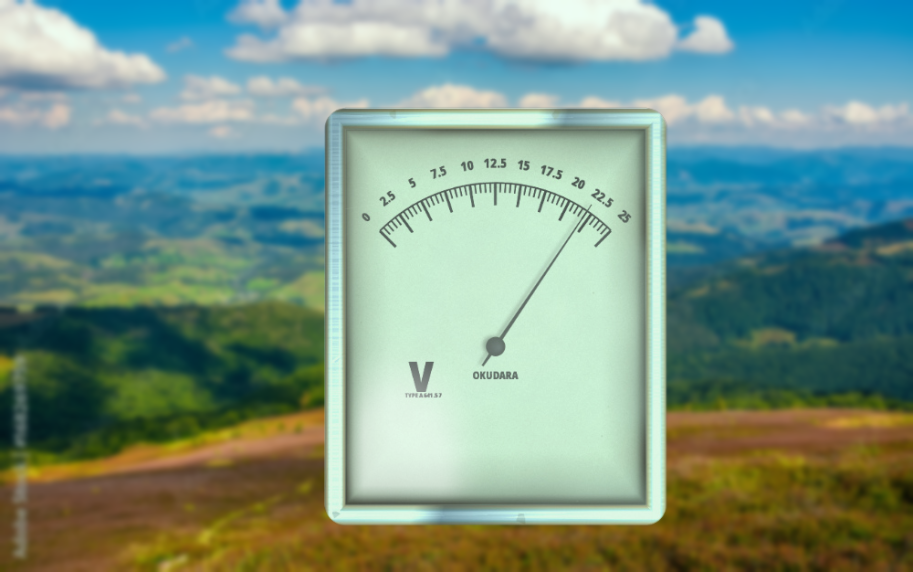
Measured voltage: 22
